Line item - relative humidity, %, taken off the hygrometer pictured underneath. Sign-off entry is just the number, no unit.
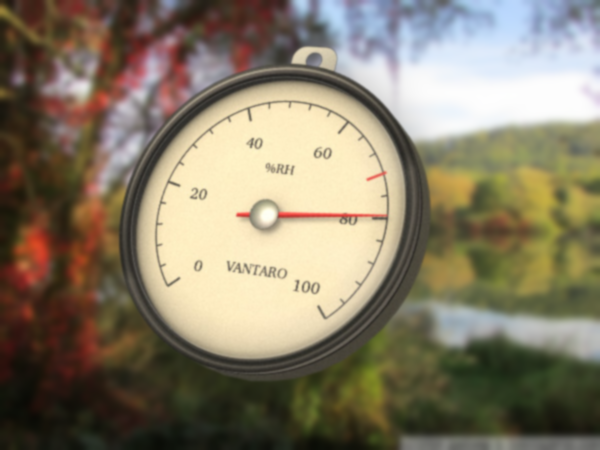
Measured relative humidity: 80
